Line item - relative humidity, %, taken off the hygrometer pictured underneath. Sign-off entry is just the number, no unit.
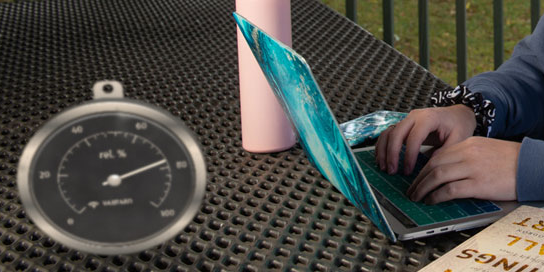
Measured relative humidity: 76
